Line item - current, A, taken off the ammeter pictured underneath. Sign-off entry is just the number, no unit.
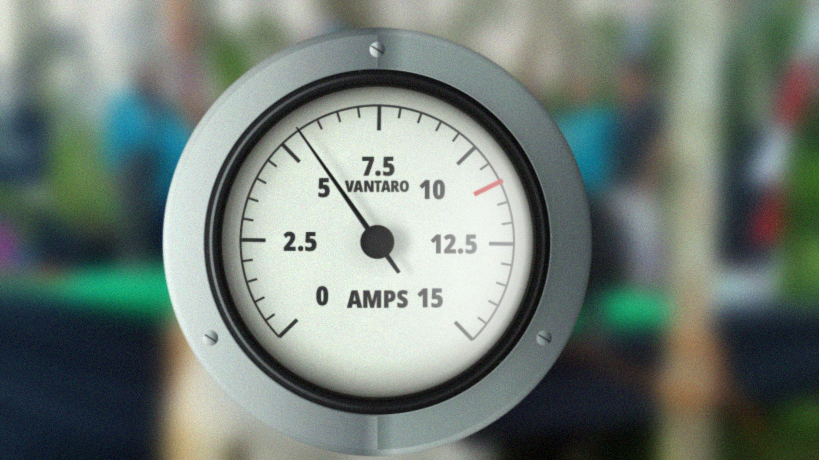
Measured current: 5.5
